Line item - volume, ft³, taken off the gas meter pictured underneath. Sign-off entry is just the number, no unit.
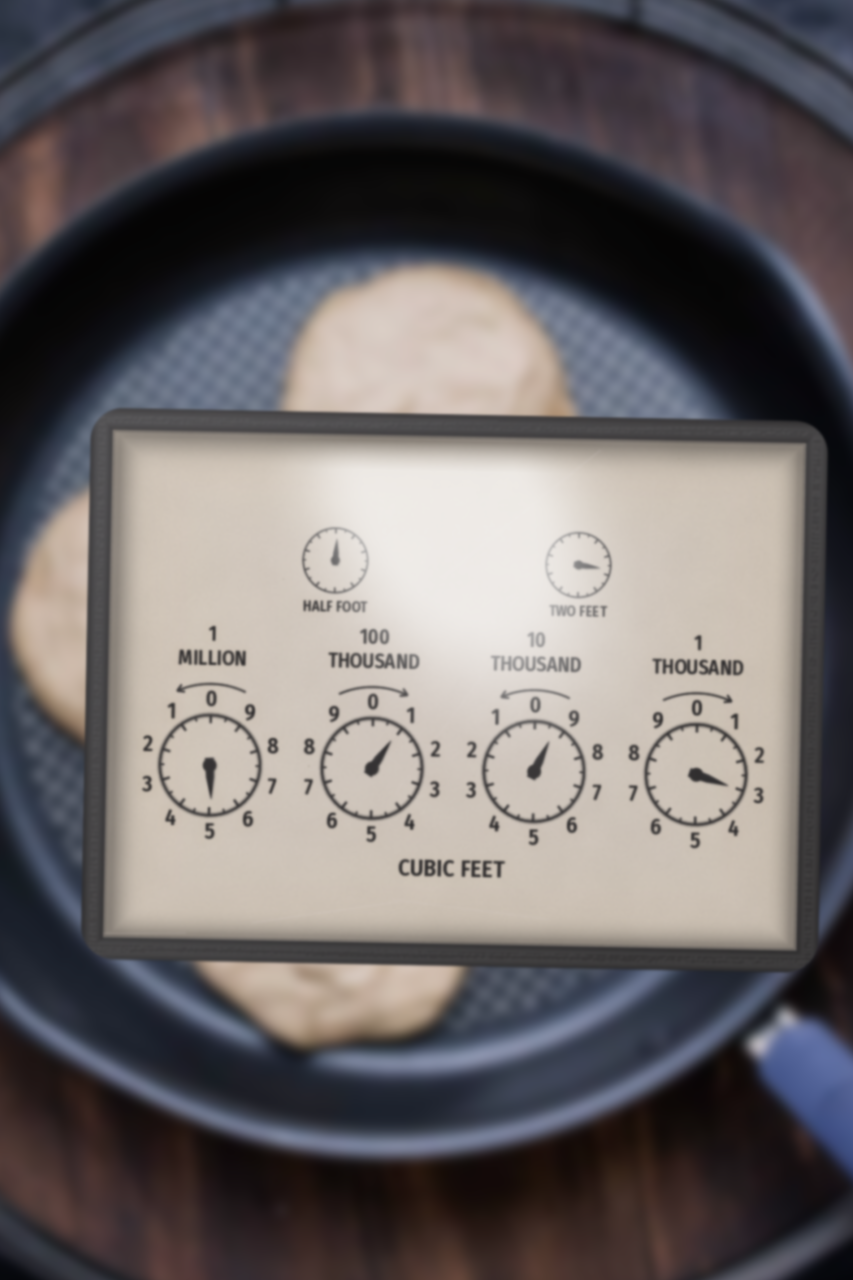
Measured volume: 509300
